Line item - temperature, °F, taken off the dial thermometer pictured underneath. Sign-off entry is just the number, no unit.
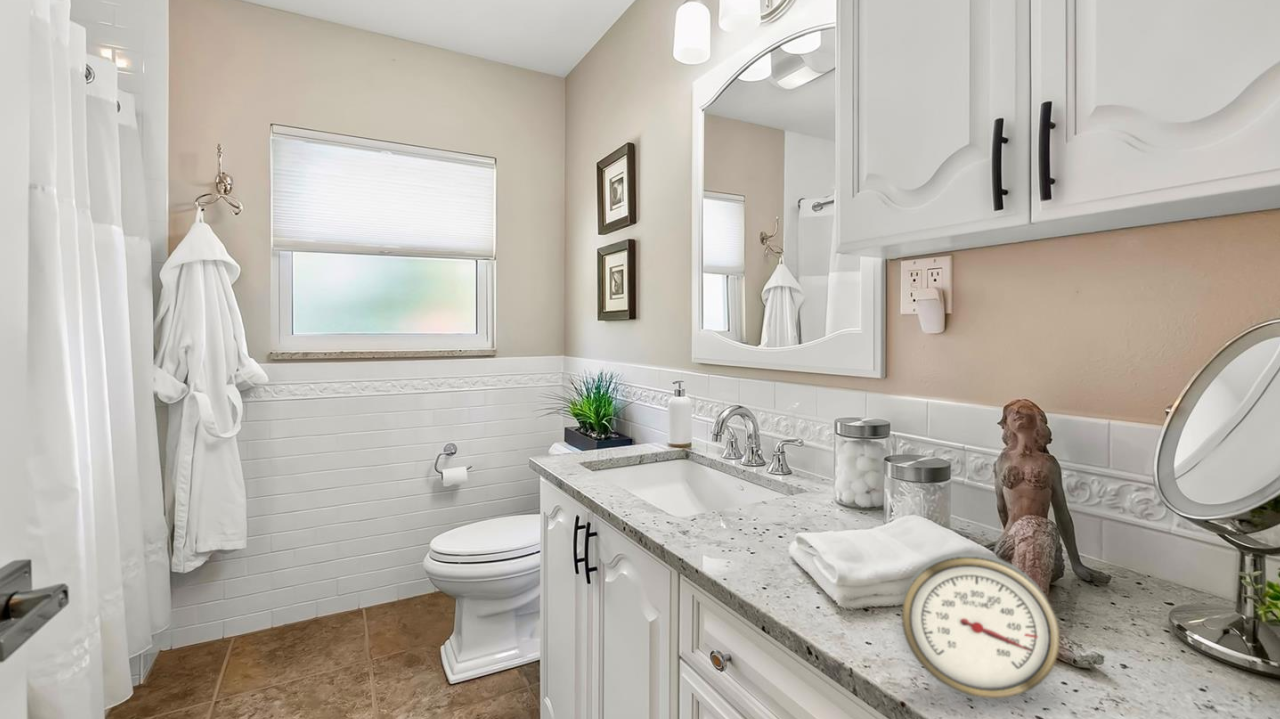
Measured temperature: 500
